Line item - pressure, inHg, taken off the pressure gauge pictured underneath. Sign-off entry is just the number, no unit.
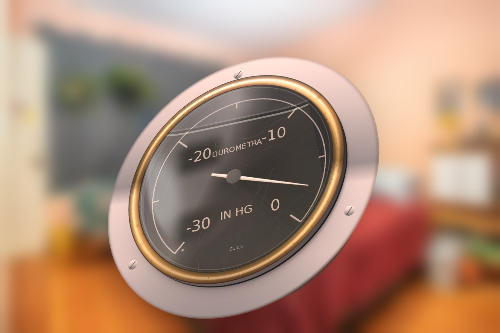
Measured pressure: -2.5
